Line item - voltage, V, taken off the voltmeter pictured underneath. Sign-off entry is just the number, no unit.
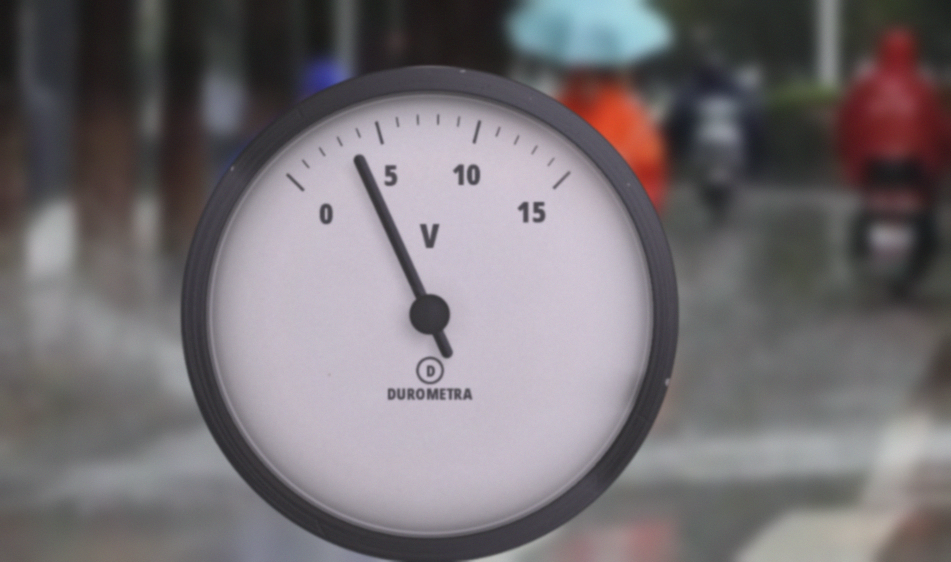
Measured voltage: 3.5
